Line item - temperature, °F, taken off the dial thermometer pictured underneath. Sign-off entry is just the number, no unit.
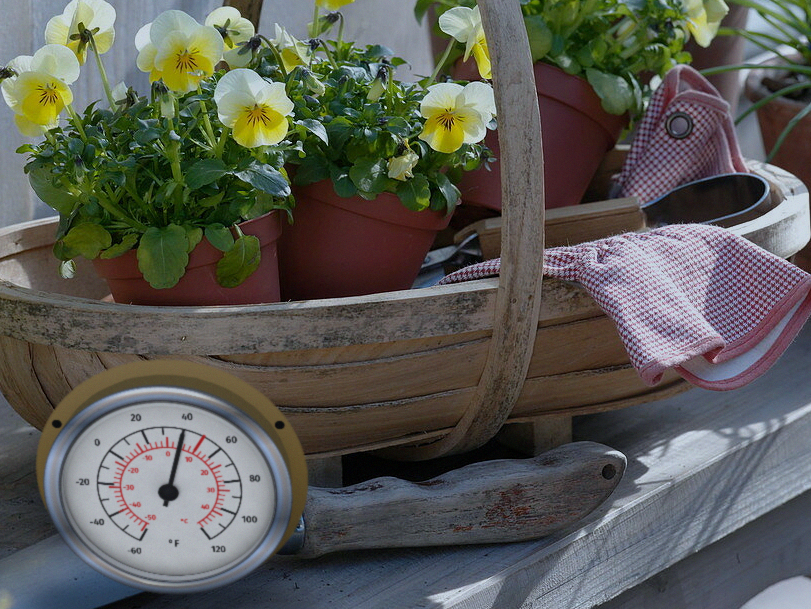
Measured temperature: 40
